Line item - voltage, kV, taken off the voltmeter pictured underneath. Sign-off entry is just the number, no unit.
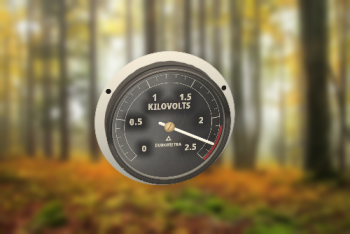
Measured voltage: 2.3
